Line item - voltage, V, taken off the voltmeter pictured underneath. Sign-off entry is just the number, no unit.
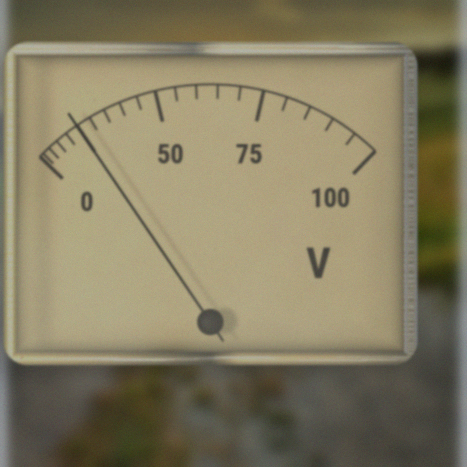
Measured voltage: 25
